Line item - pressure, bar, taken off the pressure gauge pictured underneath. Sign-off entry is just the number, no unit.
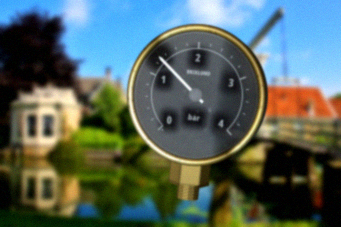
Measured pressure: 1.3
